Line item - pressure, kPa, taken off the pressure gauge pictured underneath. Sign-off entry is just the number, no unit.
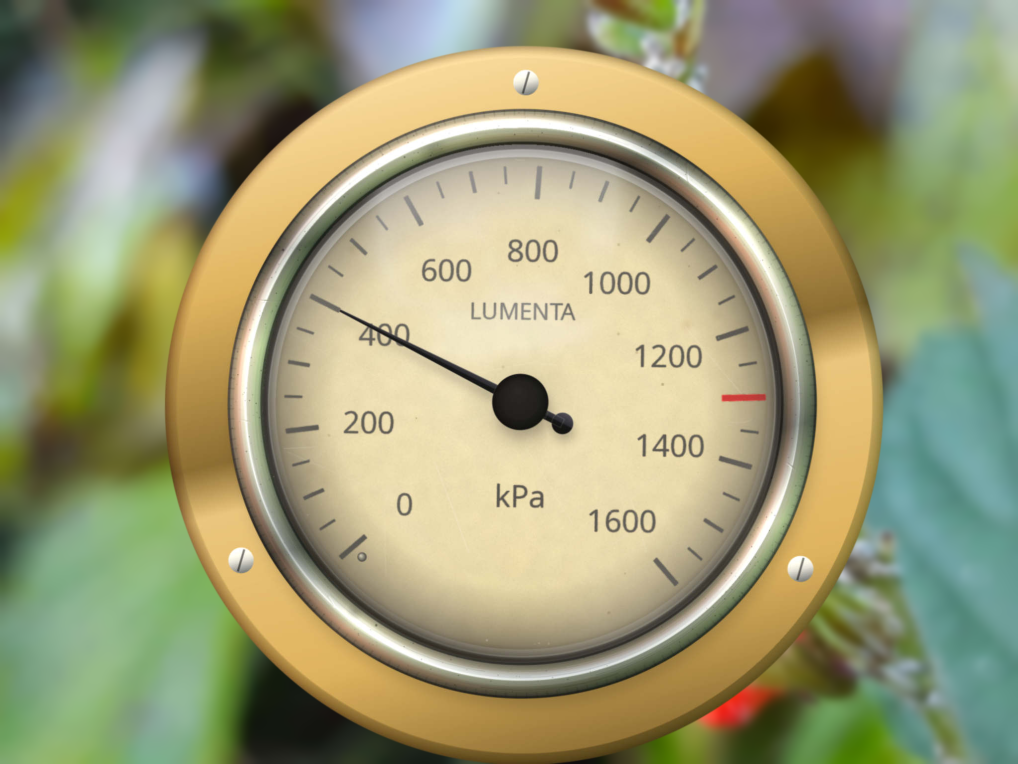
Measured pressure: 400
